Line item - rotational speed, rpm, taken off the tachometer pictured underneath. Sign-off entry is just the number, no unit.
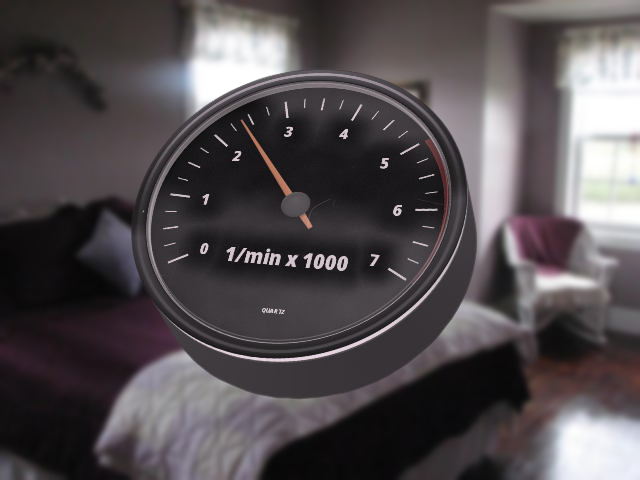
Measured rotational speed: 2375
